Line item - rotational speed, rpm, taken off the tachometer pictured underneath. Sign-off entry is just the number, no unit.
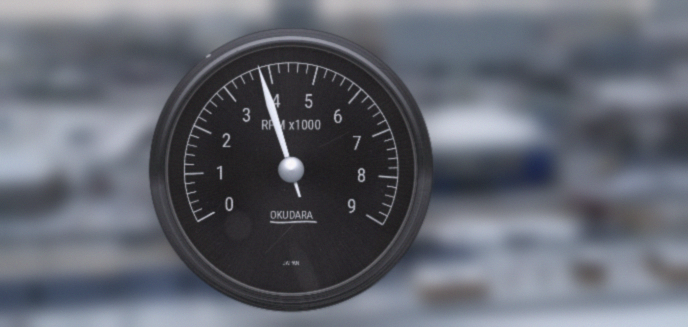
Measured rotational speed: 3800
